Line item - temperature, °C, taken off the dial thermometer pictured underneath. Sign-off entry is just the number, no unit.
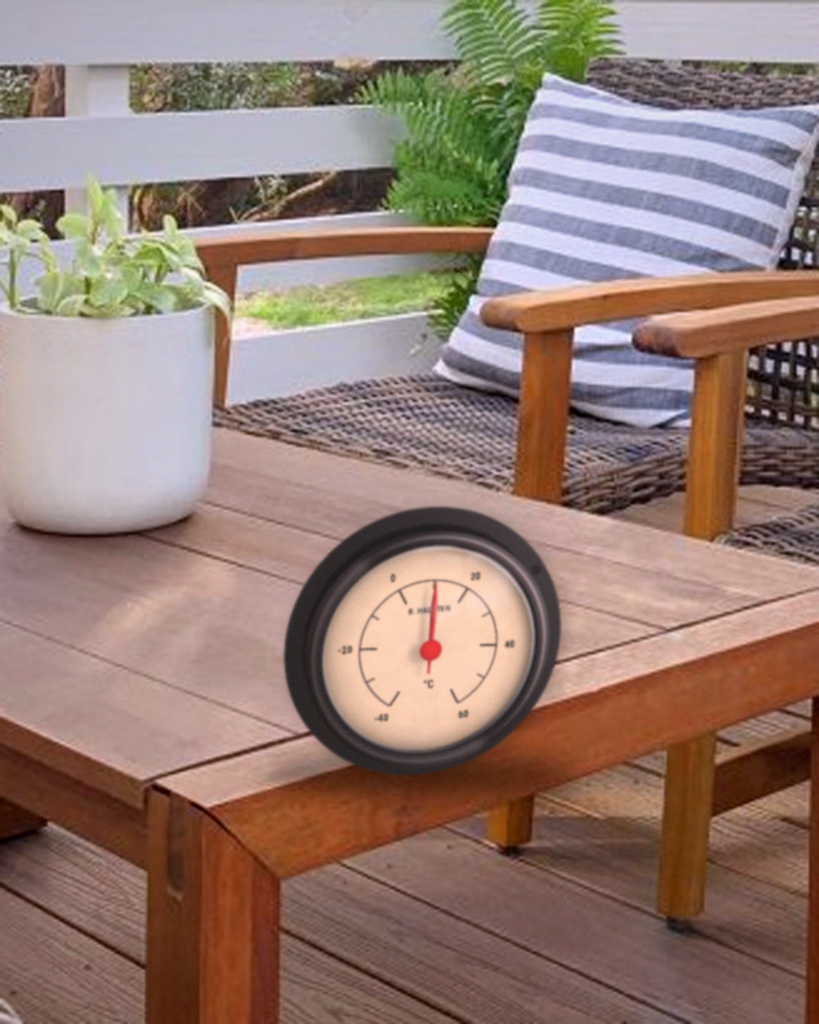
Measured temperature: 10
